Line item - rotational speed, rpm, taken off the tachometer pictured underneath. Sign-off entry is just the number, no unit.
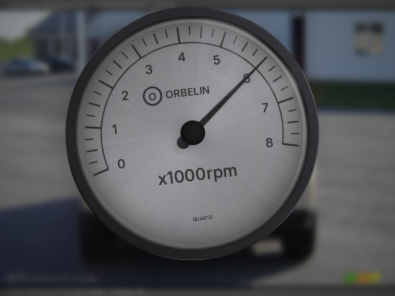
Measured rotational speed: 6000
